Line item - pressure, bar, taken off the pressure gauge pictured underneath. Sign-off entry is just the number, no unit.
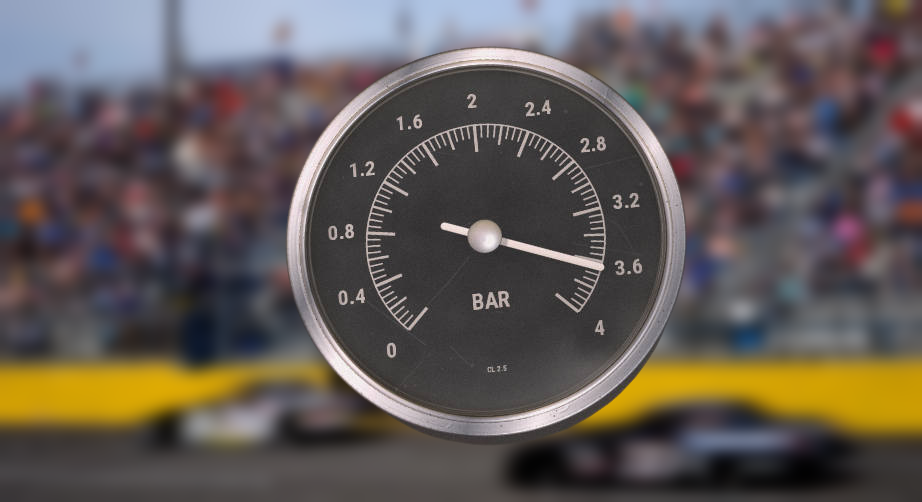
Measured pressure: 3.65
